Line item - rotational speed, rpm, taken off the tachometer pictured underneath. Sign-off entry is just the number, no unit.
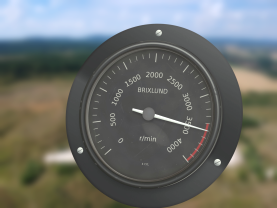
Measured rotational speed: 3500
